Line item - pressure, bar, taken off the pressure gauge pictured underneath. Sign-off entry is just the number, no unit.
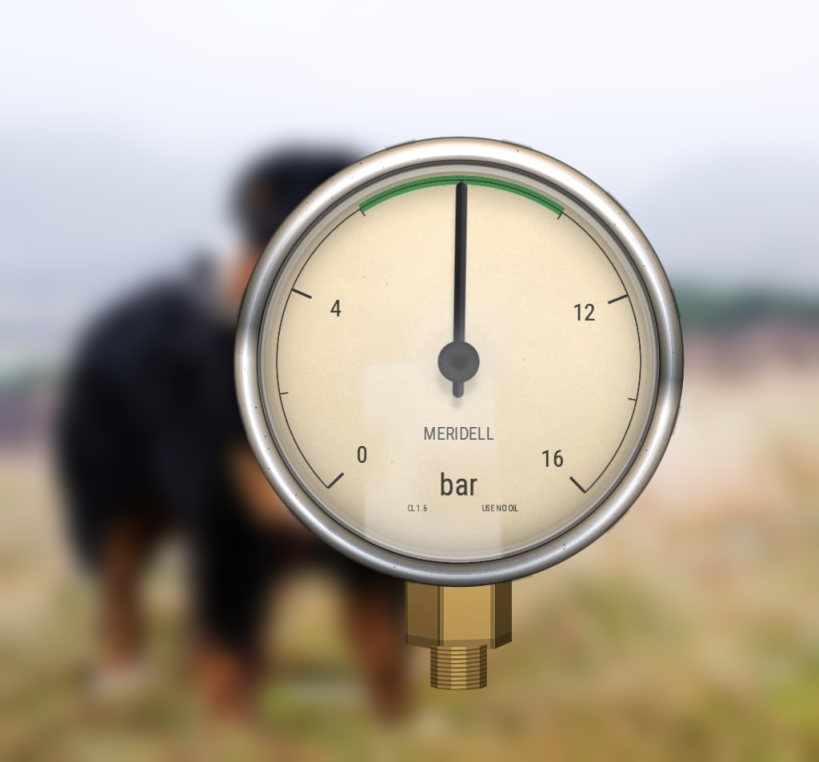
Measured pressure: 8
